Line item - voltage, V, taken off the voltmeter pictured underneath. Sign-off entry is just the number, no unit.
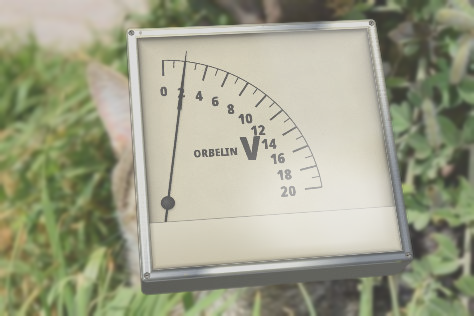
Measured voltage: 2
